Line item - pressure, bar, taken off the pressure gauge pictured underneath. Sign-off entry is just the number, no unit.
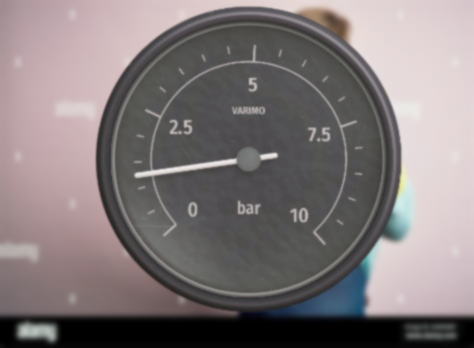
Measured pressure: 1.25
